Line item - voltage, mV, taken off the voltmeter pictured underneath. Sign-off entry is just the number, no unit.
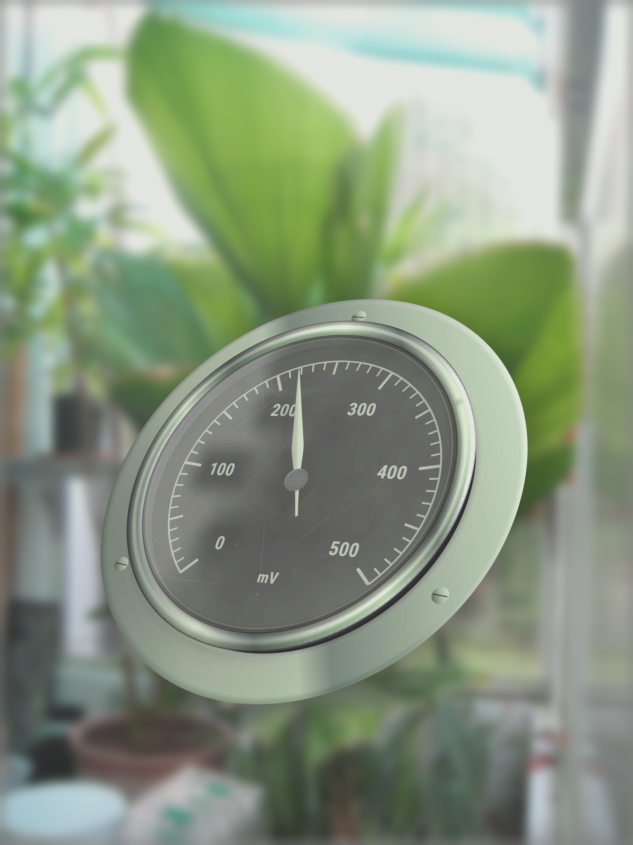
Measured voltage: 220
